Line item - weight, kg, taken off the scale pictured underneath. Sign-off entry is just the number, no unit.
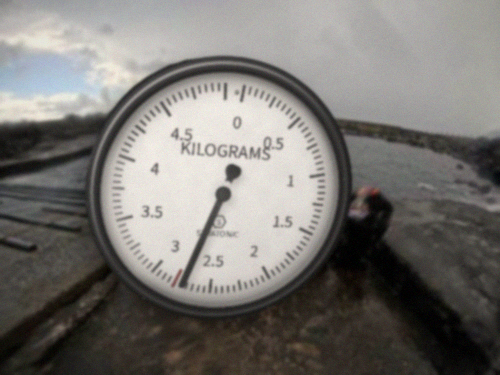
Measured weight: 2.75
